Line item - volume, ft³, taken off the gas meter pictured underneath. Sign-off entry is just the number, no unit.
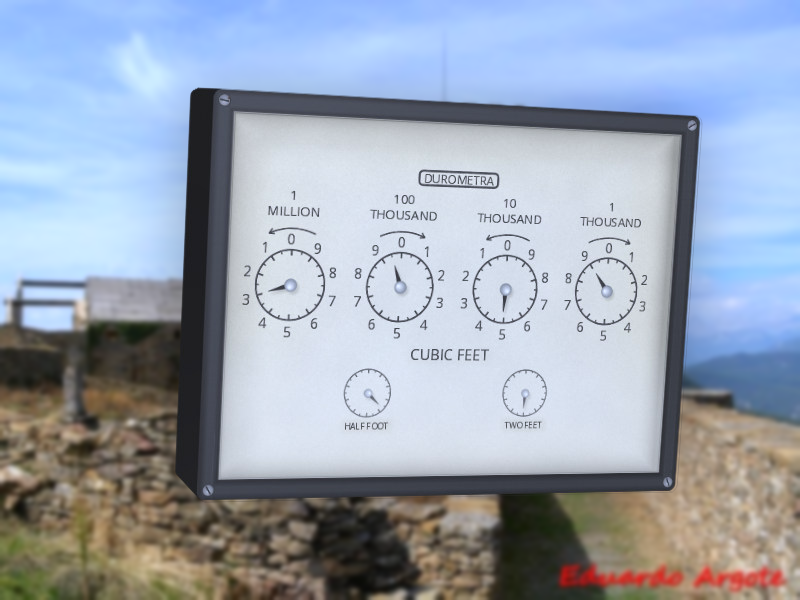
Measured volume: 294900
